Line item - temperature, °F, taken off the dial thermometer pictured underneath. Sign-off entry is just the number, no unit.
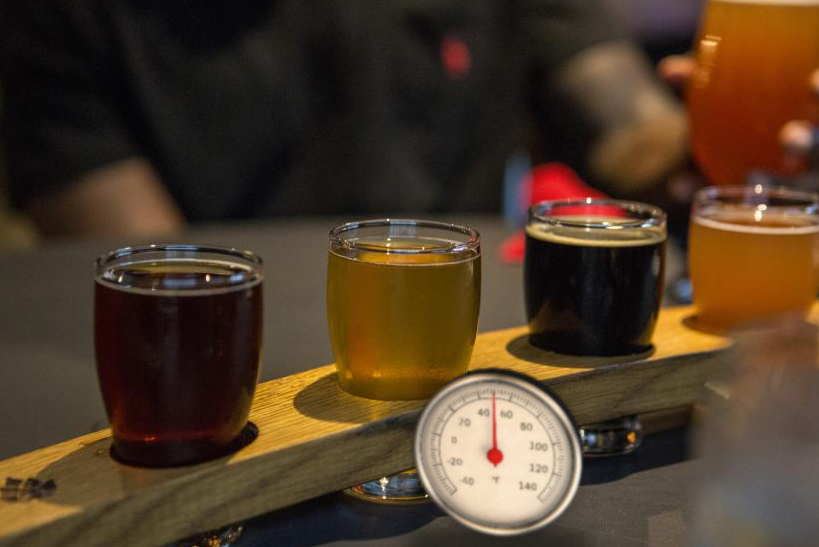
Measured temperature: 50
